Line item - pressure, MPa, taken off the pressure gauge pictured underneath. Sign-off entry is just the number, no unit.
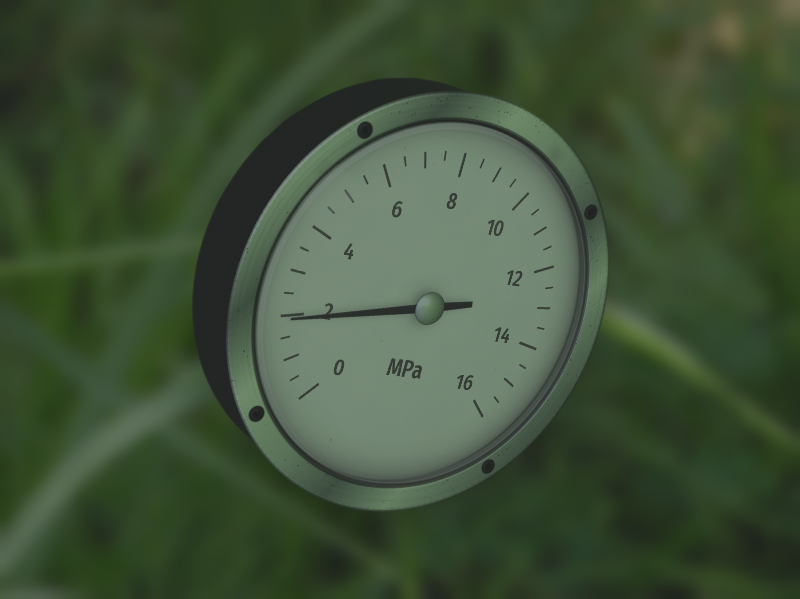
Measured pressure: 2
